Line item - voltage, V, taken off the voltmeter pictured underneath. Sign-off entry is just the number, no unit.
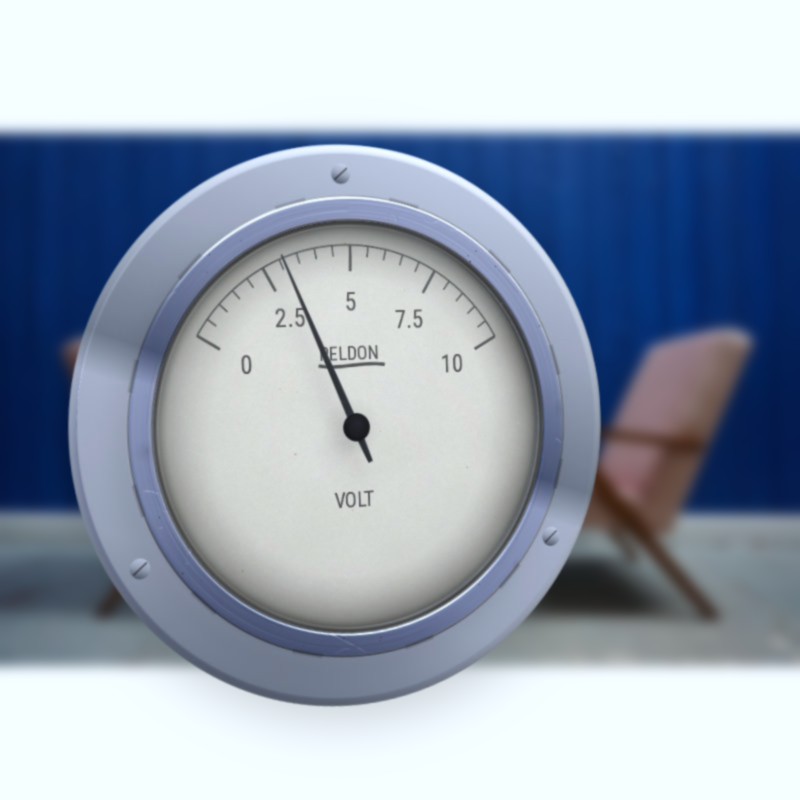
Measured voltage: 3
